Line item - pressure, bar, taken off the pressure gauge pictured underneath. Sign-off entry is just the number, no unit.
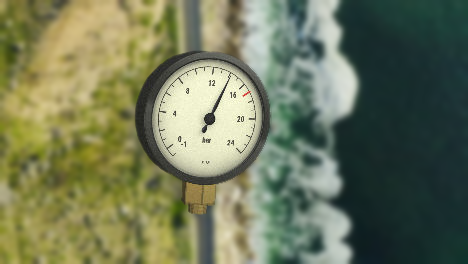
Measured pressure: 14
